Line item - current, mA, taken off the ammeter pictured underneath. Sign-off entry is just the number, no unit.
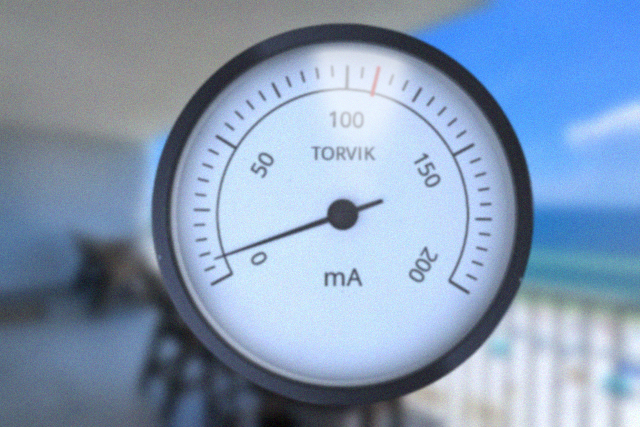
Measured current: 7.5
